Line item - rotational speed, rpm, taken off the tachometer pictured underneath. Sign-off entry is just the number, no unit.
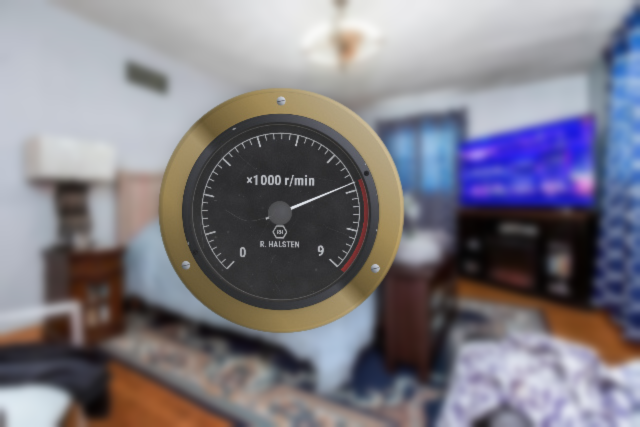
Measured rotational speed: 6800
